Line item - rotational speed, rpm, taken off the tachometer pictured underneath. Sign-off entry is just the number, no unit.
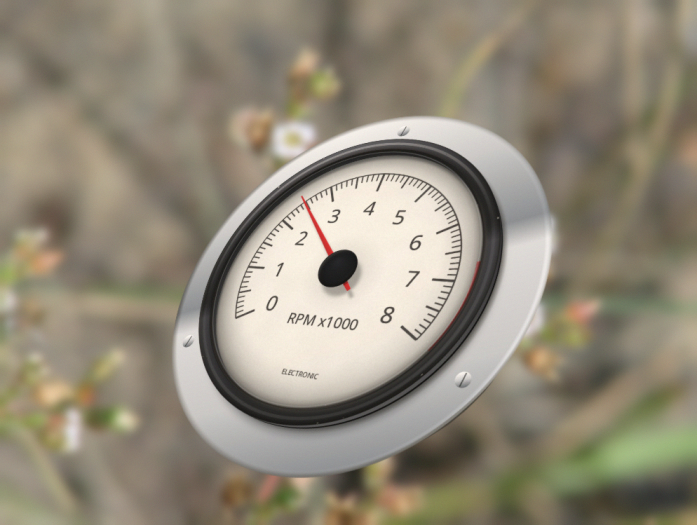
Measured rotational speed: 2500
